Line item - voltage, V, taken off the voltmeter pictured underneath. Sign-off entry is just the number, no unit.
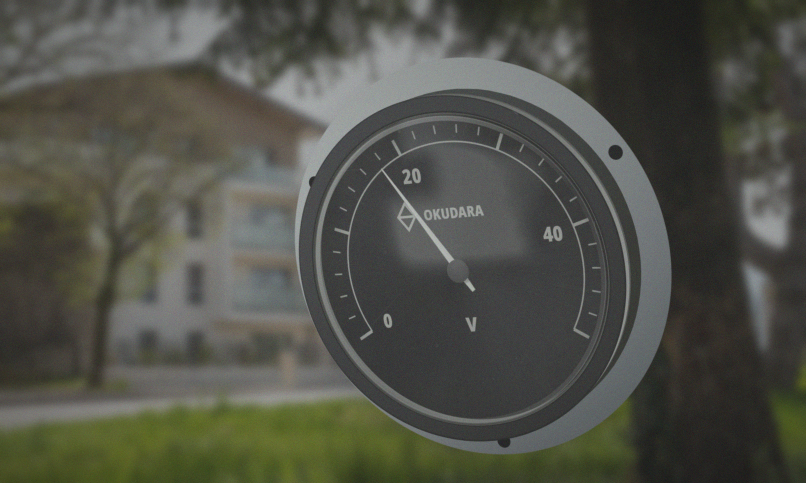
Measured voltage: 18
